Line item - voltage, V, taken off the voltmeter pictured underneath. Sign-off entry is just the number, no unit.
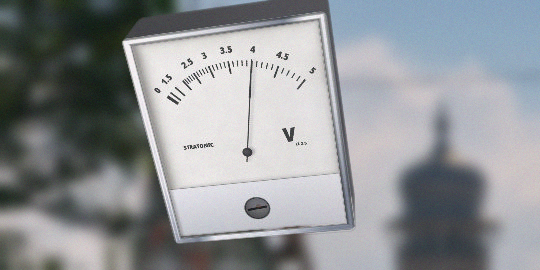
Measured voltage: 4
